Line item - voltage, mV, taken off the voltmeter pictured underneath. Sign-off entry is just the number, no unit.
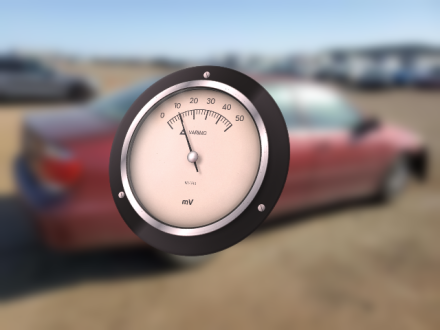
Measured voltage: 10
